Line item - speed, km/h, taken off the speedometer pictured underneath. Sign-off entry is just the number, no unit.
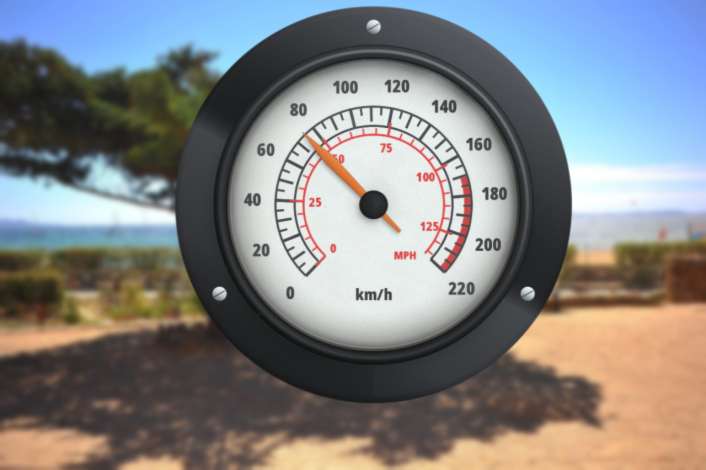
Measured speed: 75
